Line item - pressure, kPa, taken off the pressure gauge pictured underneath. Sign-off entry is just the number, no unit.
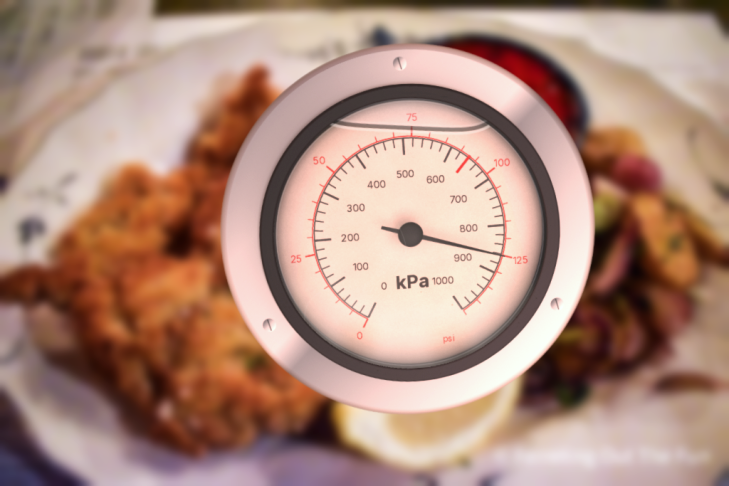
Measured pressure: 860
